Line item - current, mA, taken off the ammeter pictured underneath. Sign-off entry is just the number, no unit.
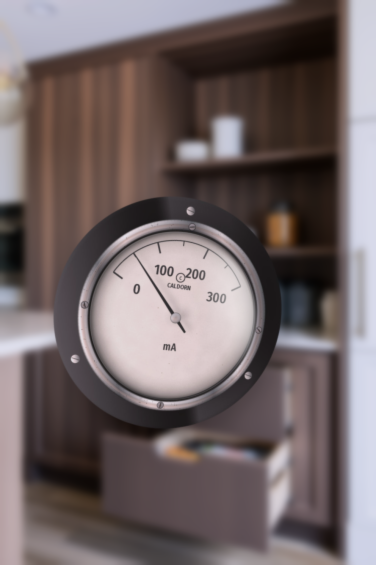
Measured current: 50
